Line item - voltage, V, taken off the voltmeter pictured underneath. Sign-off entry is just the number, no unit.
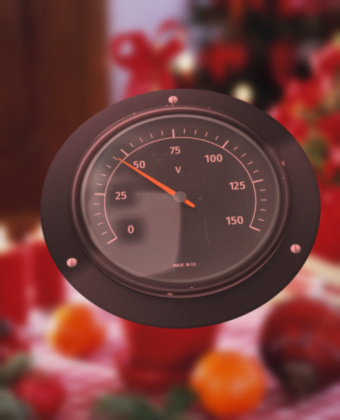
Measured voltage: 45
